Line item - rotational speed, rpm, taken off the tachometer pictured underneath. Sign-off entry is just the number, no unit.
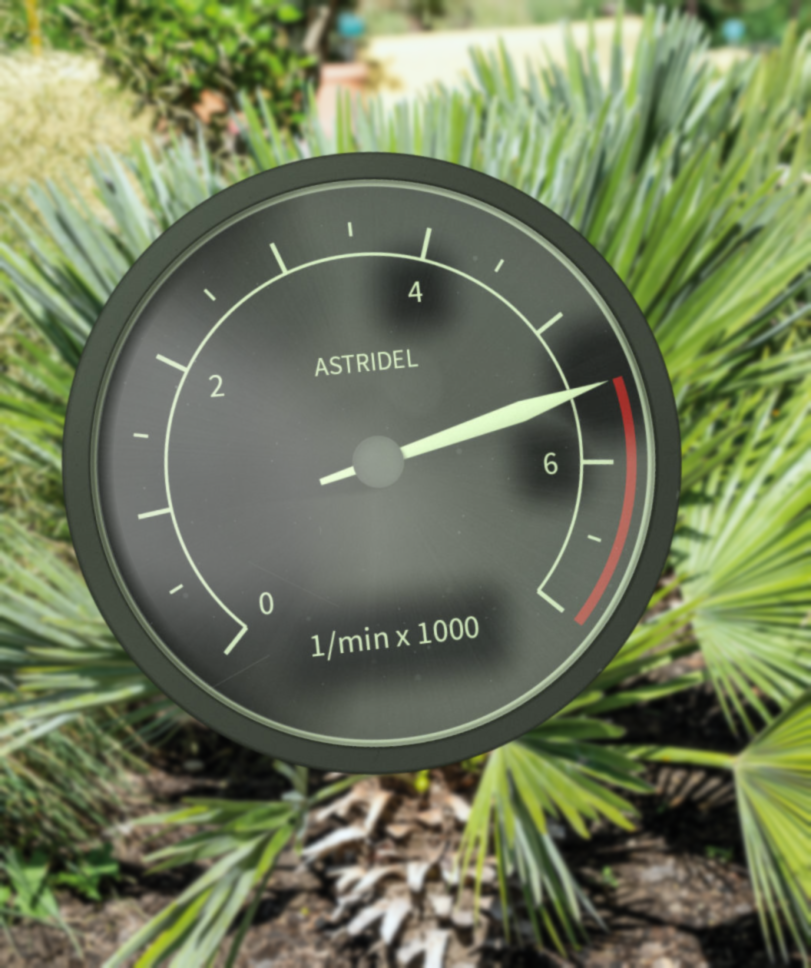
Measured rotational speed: 5500
